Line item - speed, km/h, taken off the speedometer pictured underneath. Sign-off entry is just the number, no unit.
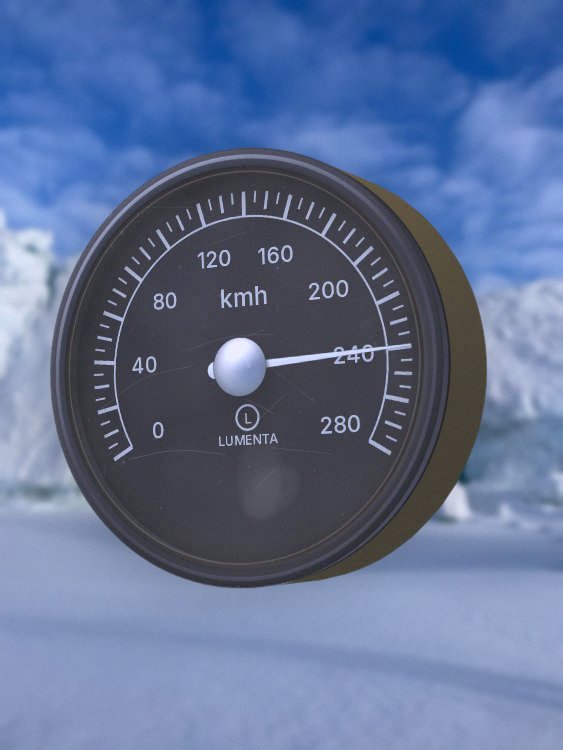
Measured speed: 240
